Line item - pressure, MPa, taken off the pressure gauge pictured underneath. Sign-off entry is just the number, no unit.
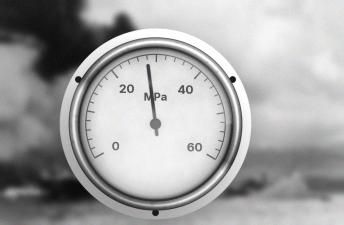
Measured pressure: 28
